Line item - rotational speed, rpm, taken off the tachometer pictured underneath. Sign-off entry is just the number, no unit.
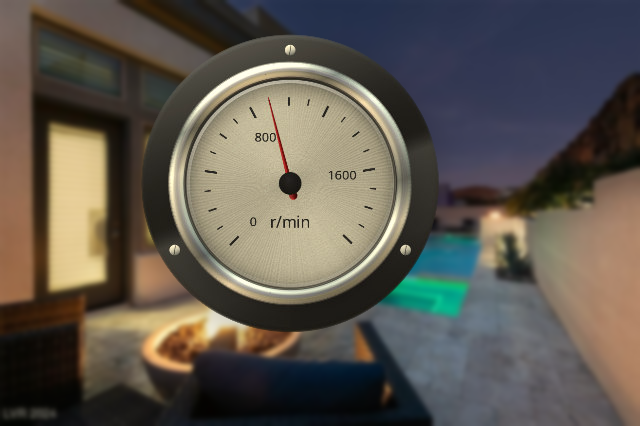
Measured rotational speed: 900
